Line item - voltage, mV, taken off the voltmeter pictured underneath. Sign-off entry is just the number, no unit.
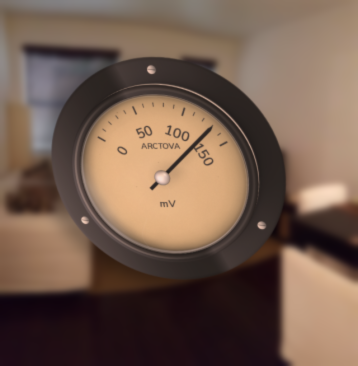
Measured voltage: 130
